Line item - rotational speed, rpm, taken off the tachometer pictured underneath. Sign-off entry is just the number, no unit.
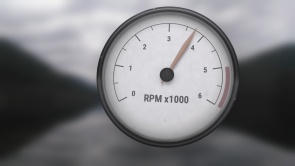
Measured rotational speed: 3750
